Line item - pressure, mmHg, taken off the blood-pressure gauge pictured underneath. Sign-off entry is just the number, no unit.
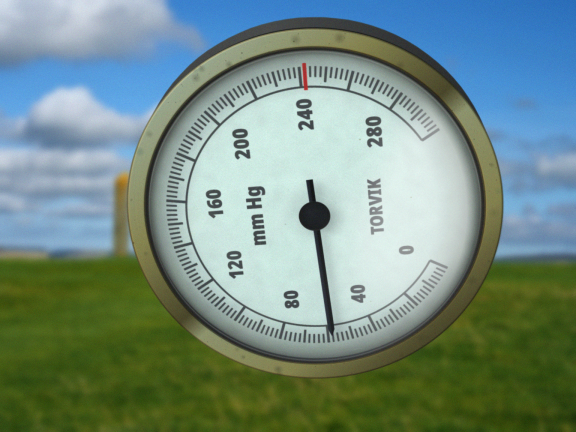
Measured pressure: 58
